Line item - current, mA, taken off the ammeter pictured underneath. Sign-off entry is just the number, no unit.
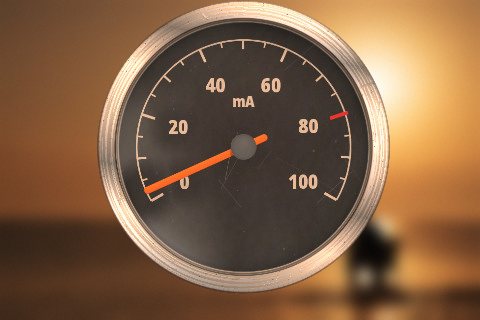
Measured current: 2.5
